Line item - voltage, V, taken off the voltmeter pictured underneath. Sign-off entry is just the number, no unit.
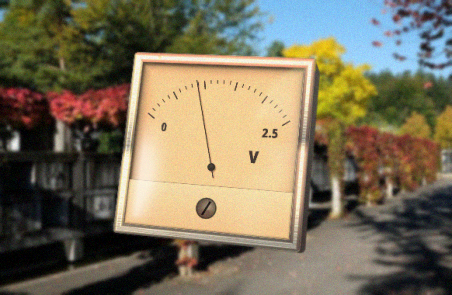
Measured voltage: 0.9
